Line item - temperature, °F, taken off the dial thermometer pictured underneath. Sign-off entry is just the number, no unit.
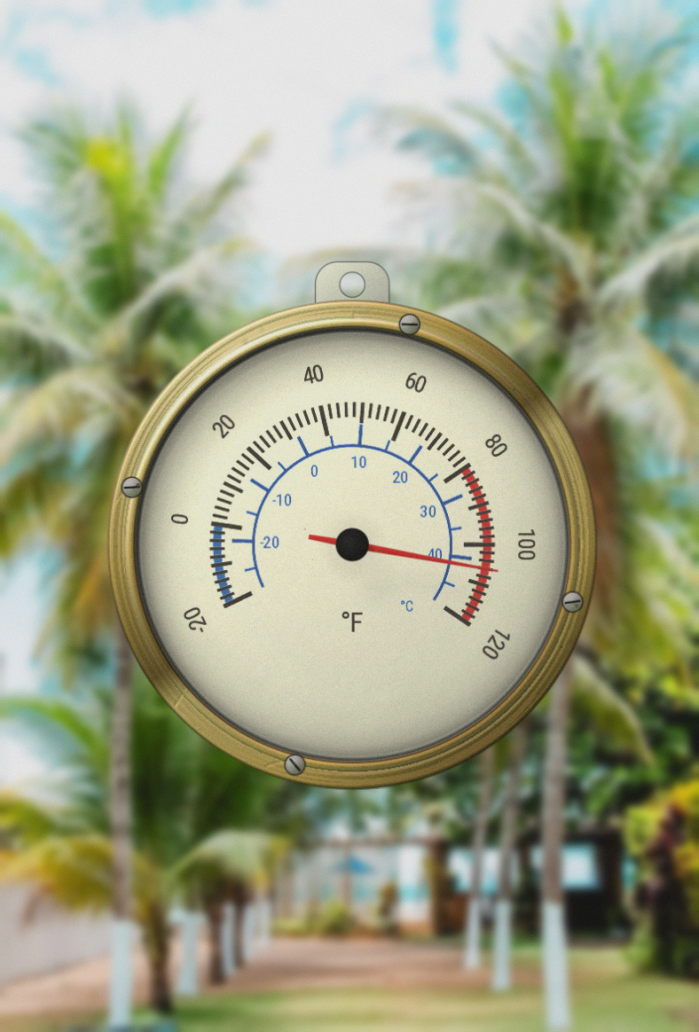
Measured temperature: 106
